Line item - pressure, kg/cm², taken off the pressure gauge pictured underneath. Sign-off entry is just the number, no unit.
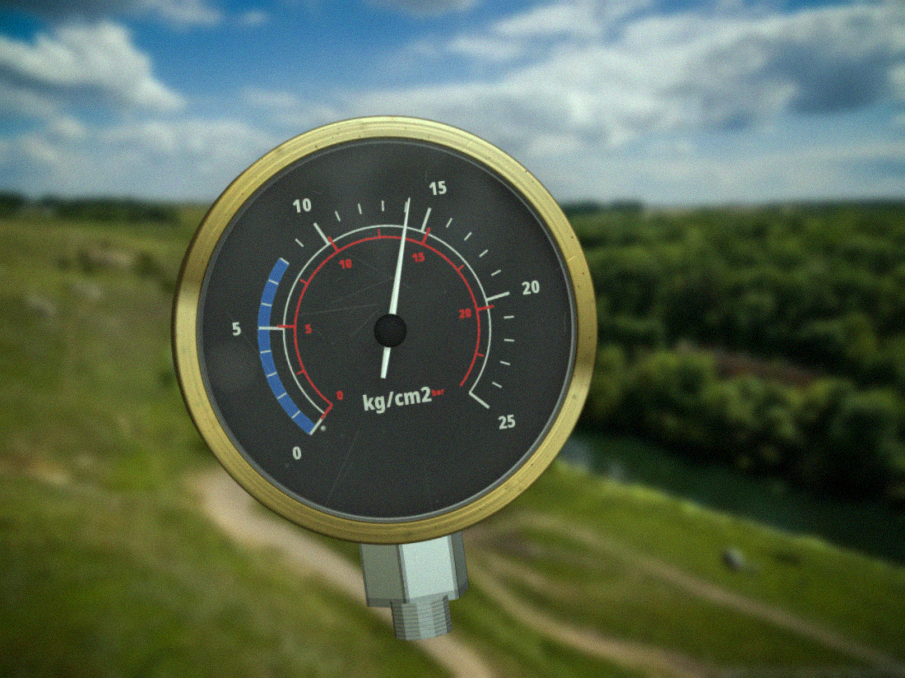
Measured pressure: 14
